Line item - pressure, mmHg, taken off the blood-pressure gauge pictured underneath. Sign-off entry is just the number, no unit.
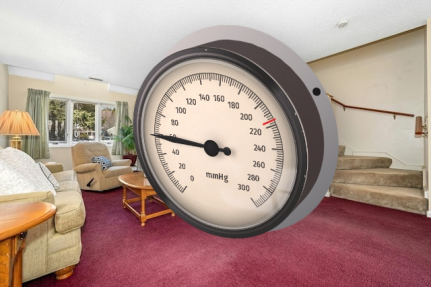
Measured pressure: 60
